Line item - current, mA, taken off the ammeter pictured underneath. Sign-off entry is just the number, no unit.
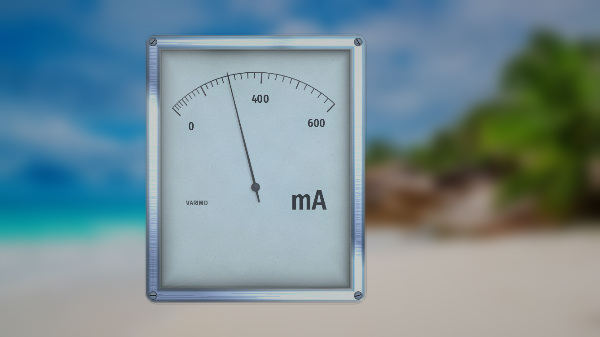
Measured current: 300
